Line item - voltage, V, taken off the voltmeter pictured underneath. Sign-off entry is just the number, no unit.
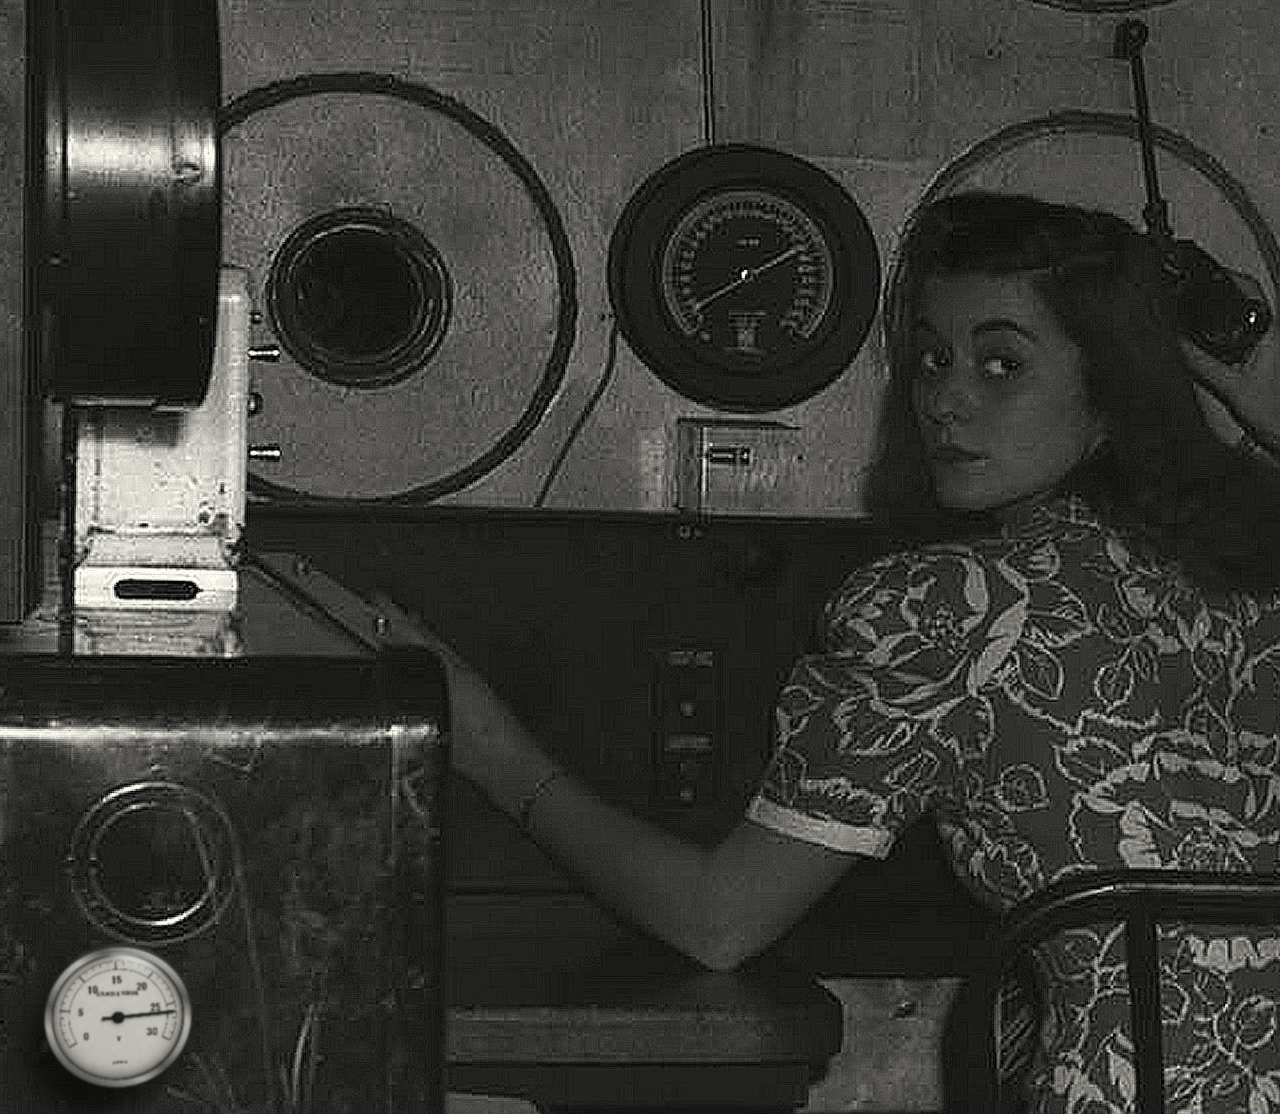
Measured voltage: 26
